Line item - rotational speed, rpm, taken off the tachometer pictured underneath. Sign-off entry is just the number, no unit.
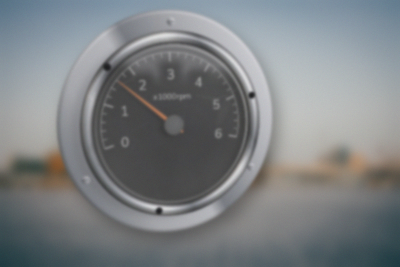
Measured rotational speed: 1600
